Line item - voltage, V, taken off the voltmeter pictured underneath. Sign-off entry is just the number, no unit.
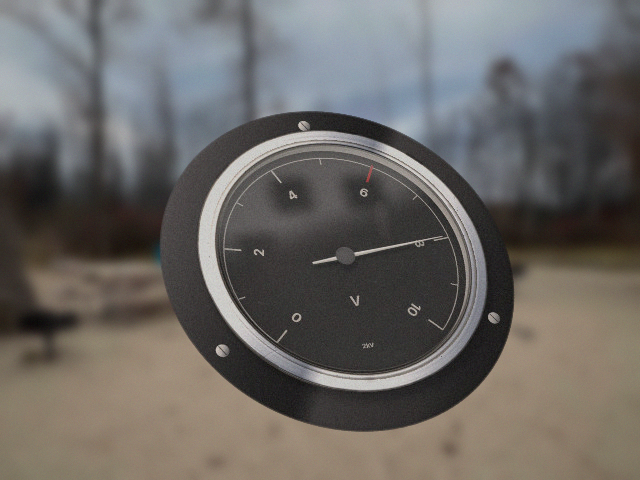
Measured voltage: 8
